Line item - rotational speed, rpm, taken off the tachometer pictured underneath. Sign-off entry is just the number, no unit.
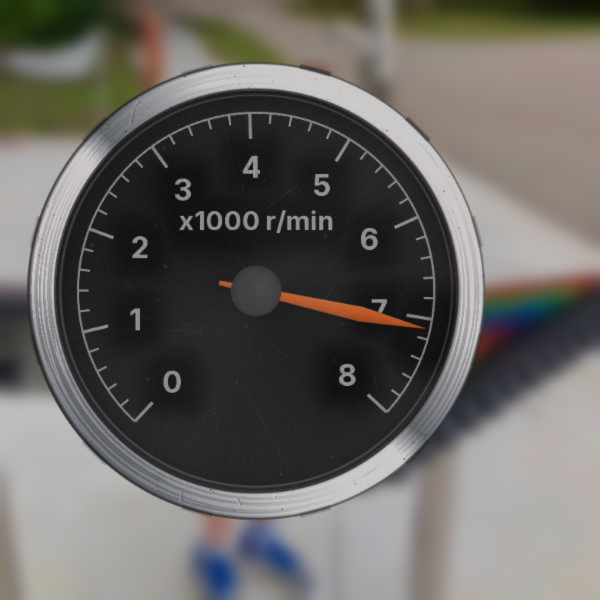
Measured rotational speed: 7100
